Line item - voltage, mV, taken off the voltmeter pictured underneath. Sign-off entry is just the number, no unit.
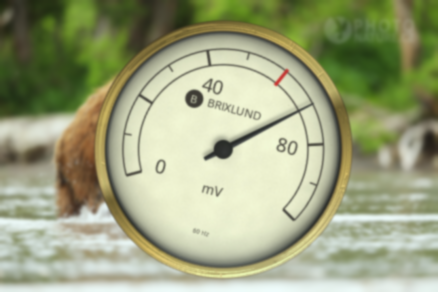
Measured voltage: 70
